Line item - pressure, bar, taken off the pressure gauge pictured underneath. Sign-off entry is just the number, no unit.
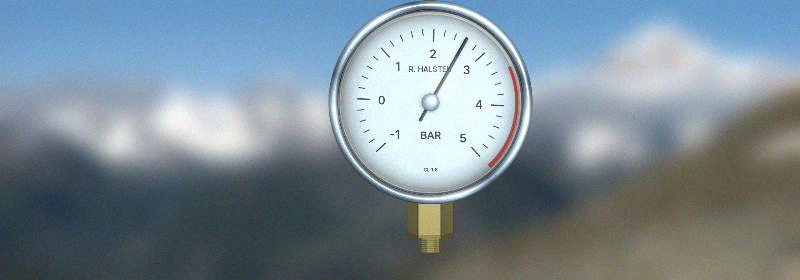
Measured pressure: 2.6
